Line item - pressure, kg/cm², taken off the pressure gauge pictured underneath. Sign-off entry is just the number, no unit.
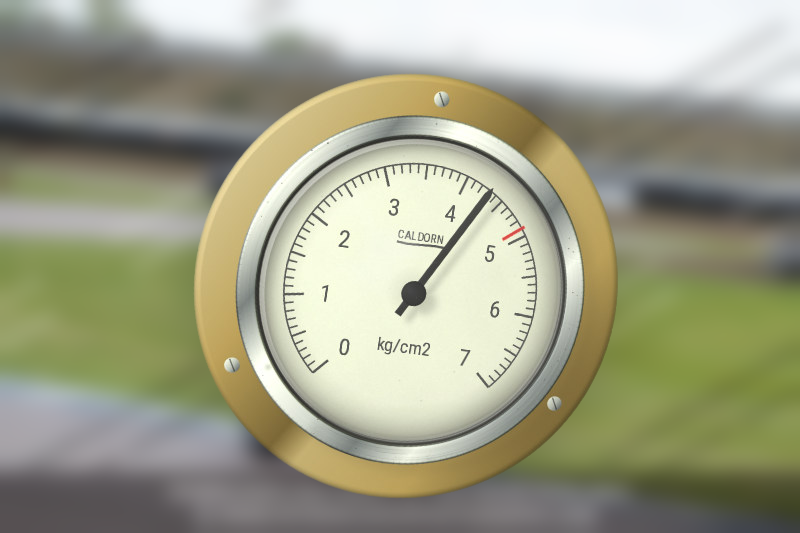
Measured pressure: 4.3
